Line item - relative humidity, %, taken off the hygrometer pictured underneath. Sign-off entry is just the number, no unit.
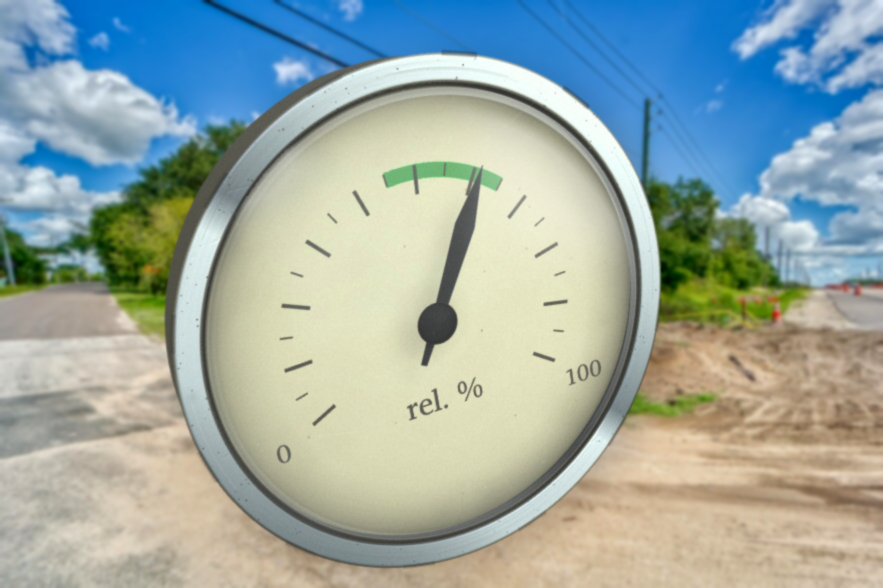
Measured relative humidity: 60
